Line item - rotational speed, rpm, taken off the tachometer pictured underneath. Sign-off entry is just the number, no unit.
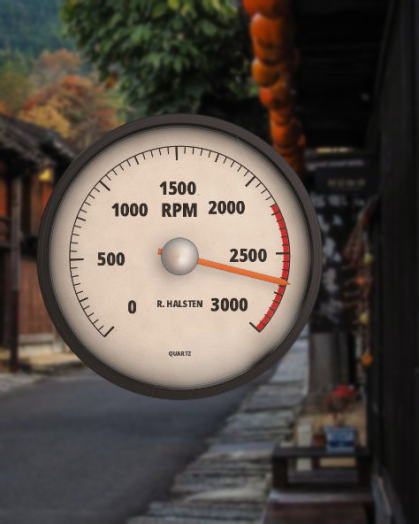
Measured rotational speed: 2675
